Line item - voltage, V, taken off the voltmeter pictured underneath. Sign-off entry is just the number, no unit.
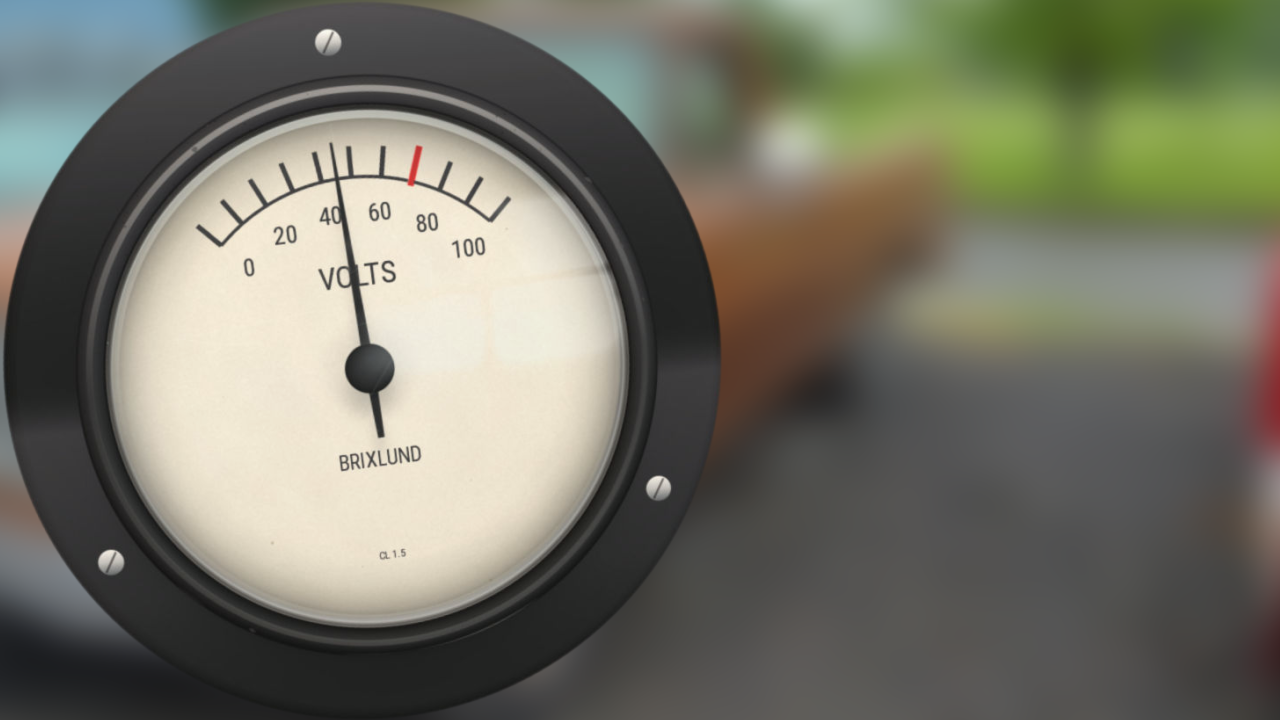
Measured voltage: 45
